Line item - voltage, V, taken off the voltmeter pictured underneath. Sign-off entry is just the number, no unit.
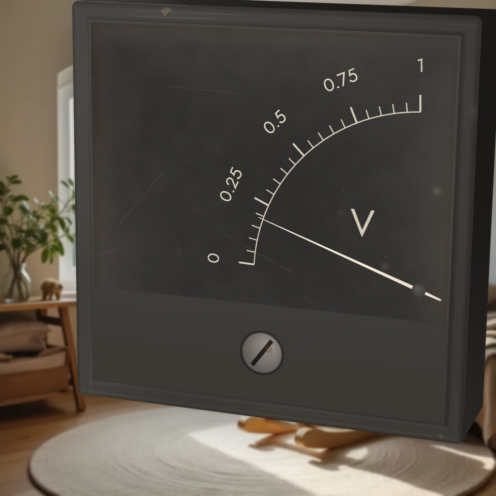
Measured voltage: 0.2
